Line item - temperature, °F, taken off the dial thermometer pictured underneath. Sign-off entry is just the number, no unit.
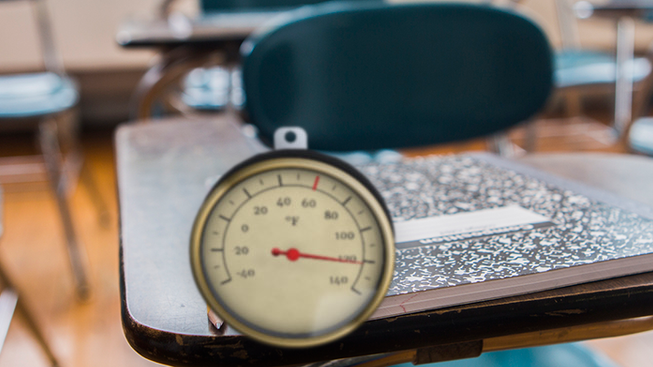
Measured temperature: 120
